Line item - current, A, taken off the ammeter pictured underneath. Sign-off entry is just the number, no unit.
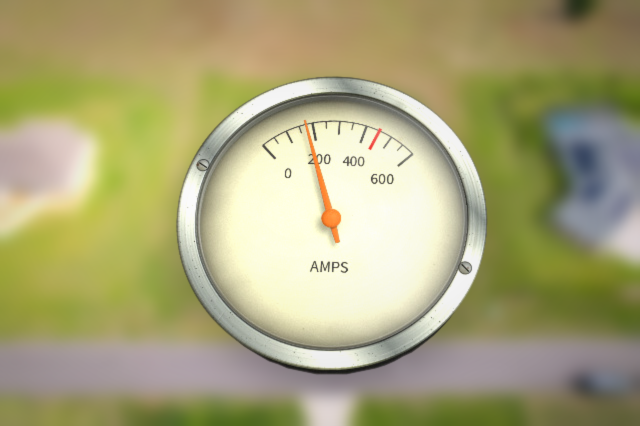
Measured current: 175
